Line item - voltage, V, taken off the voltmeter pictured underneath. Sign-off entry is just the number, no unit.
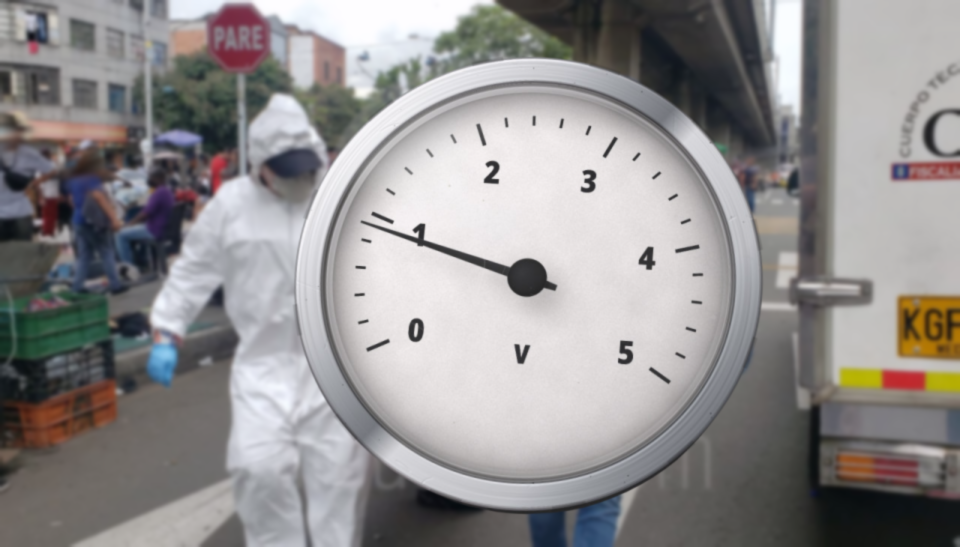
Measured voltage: 0.9
